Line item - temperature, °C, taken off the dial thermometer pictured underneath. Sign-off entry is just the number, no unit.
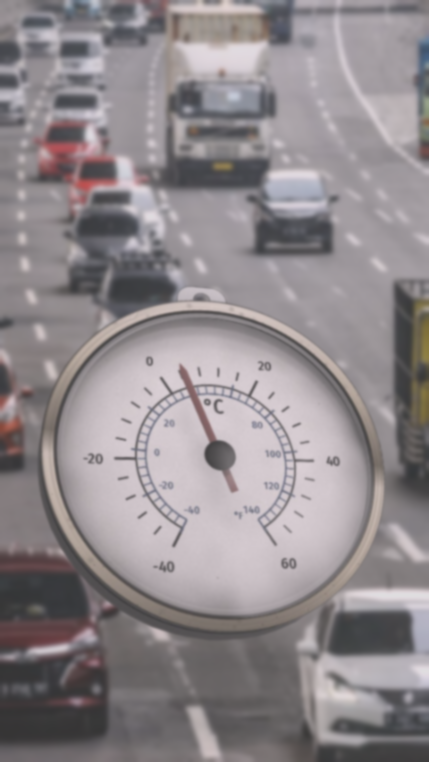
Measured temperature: 4
